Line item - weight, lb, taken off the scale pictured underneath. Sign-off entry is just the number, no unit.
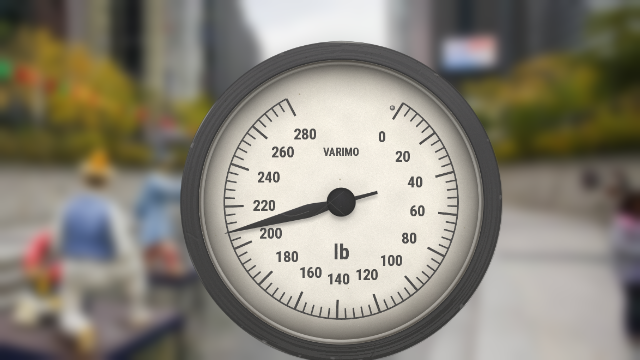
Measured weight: 208
